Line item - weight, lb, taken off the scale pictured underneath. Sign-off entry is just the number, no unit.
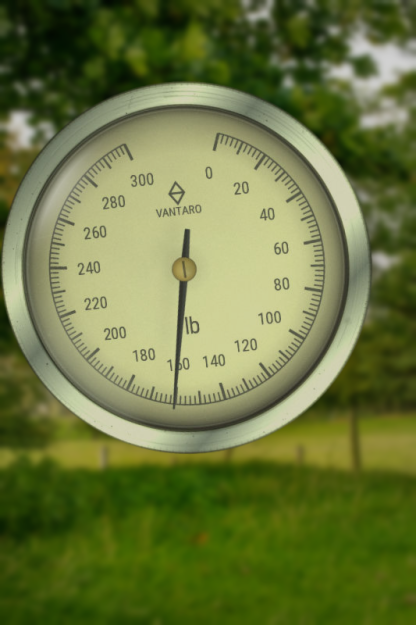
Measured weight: 160
